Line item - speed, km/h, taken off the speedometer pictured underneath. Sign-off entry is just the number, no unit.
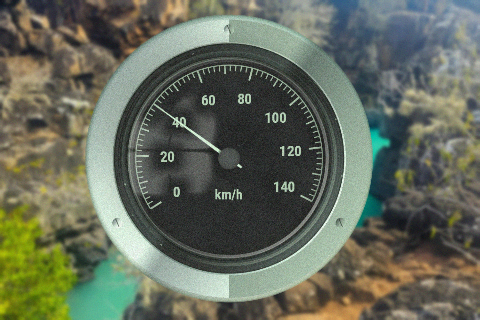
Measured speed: 40
